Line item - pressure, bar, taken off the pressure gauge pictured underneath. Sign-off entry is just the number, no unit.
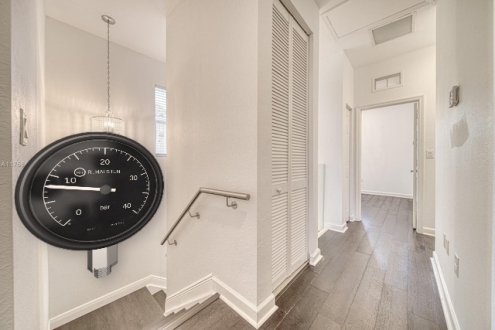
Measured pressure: 8
